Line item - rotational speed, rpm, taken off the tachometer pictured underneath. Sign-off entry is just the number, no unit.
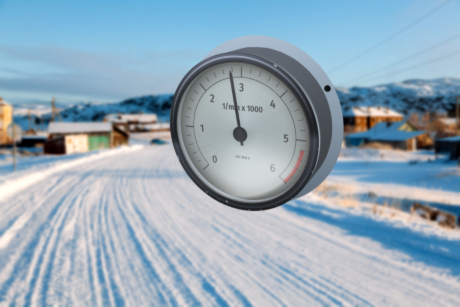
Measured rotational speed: 2800
